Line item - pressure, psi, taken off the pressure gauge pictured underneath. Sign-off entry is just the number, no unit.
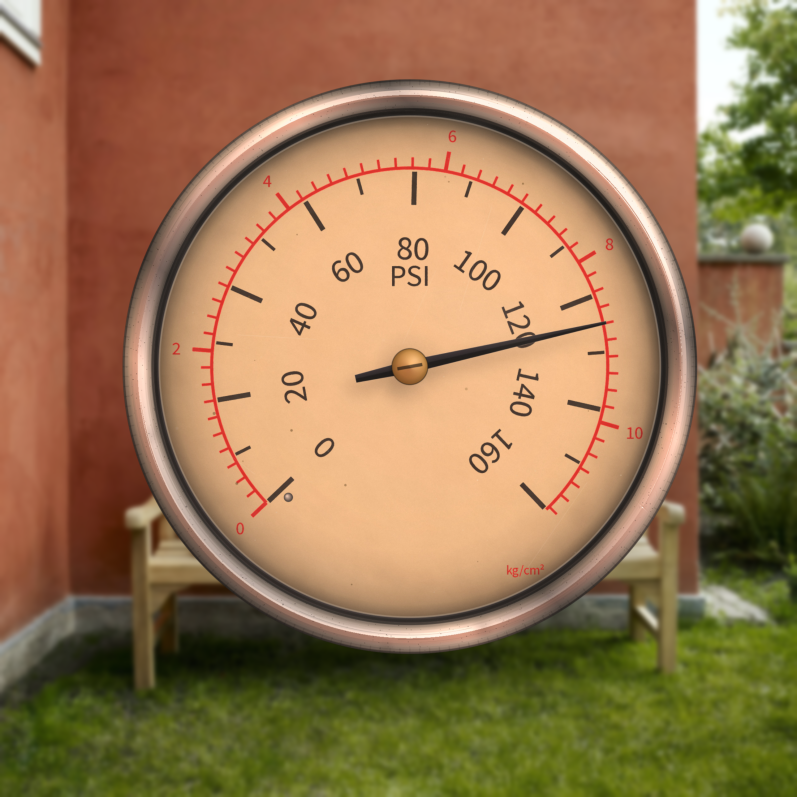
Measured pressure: 125
